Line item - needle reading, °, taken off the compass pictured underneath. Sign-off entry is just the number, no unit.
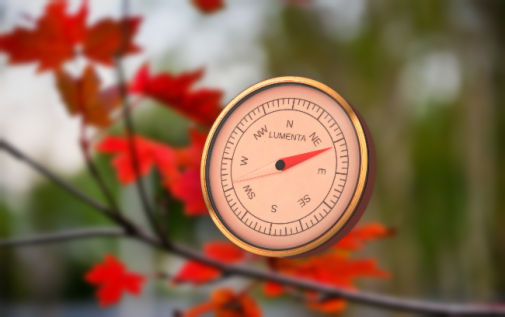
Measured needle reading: 65
